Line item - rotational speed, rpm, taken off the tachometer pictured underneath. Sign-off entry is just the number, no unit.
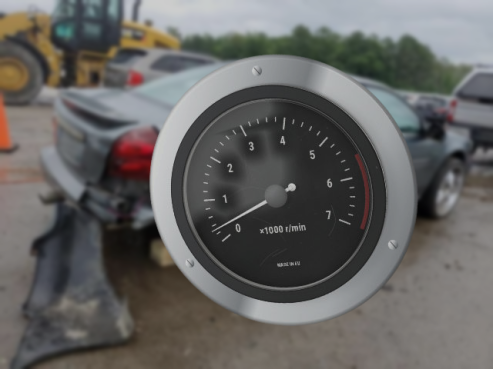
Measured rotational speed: 300
